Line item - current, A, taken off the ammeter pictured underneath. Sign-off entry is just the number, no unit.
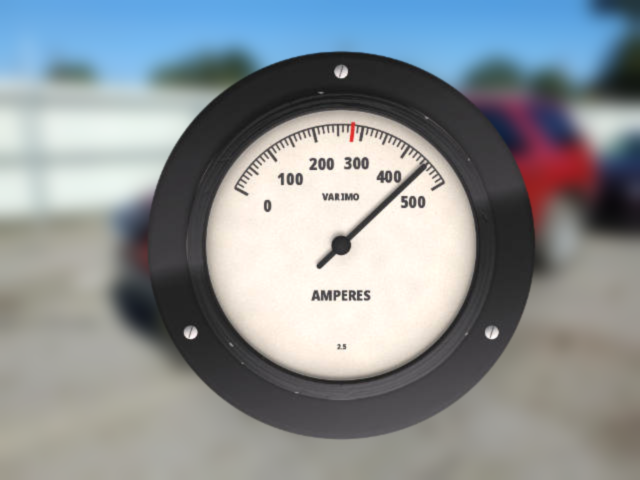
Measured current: 450
